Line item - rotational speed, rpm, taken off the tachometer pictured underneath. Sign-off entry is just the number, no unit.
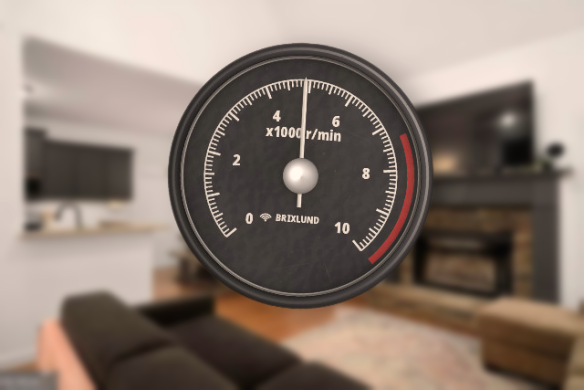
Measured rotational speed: 4900
